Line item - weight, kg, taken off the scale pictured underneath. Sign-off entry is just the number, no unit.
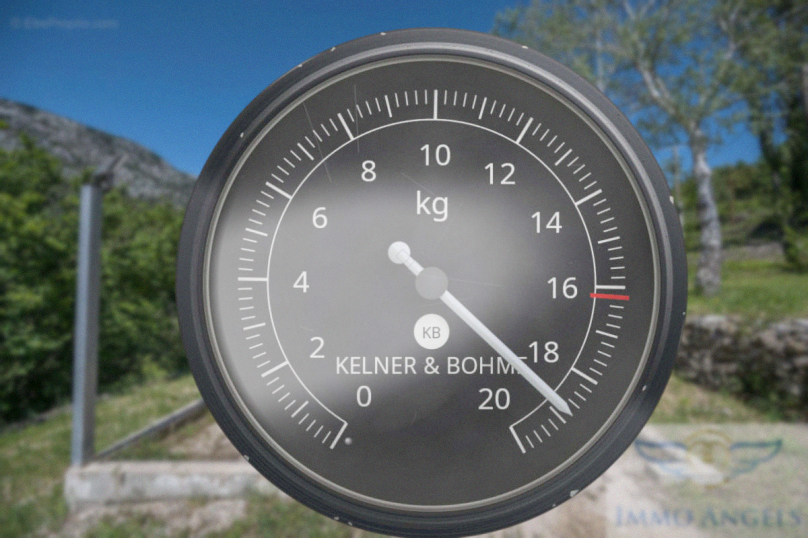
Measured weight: 18.8
